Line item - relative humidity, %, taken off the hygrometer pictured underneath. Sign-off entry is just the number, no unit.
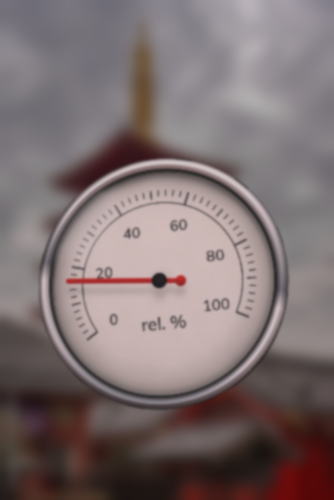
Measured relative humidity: 16
